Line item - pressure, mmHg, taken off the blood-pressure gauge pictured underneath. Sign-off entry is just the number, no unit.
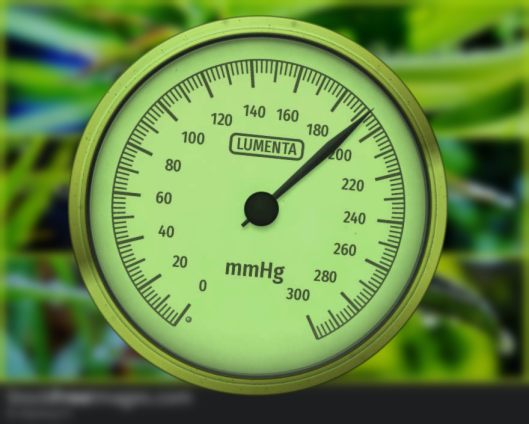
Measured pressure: 192
